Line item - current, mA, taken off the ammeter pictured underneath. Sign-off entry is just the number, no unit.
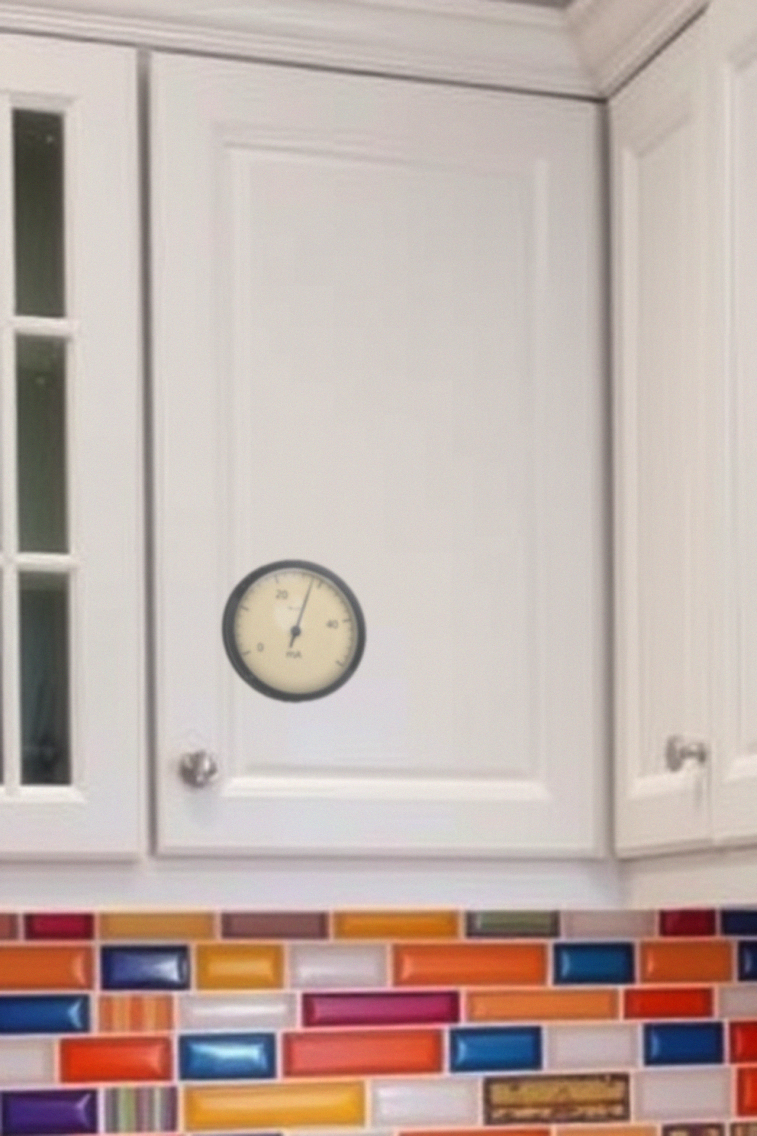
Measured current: 28
